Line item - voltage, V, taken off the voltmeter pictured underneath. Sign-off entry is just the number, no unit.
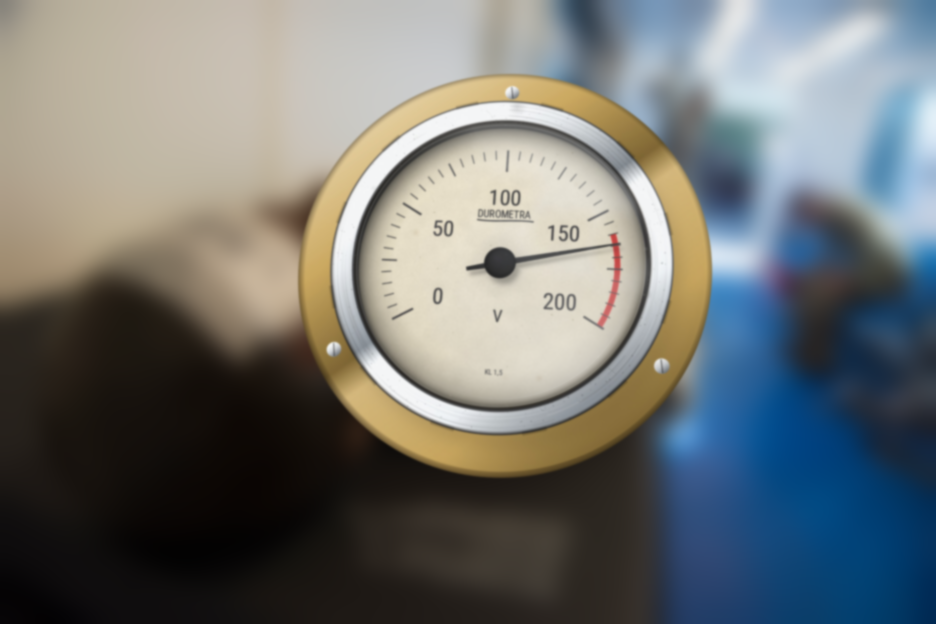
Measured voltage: 165
